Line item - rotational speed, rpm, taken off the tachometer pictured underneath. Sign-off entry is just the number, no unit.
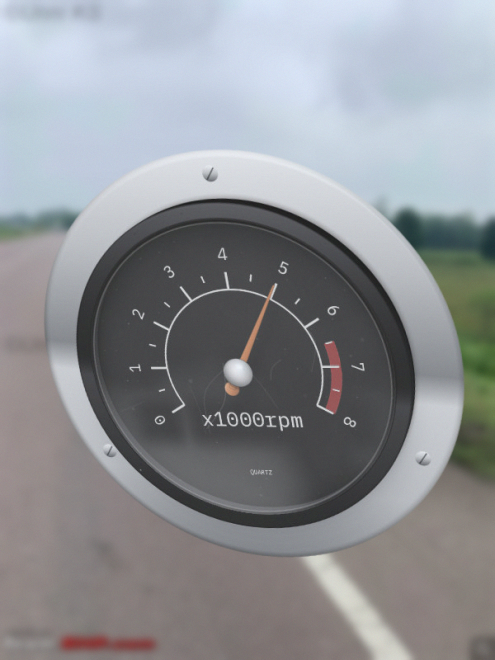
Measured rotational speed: 5000
